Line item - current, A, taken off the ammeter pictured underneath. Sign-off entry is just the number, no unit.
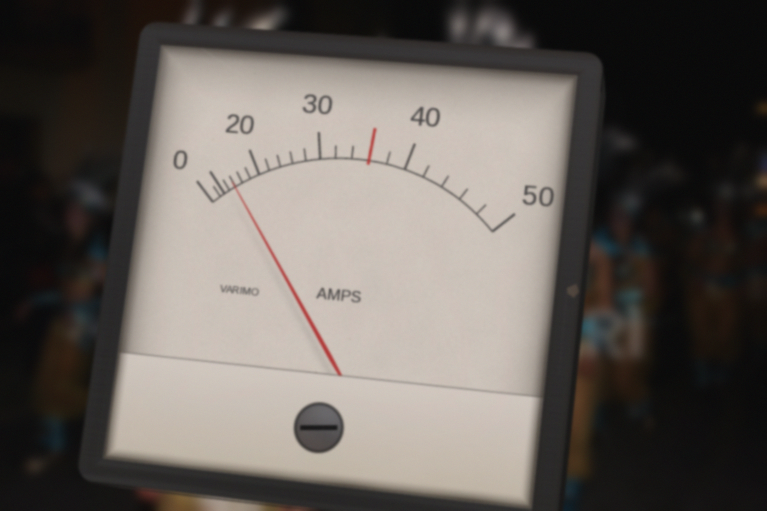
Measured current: 14
